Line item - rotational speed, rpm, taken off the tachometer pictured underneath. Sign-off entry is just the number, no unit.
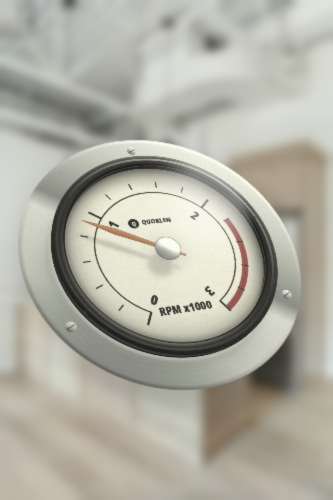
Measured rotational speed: 900
